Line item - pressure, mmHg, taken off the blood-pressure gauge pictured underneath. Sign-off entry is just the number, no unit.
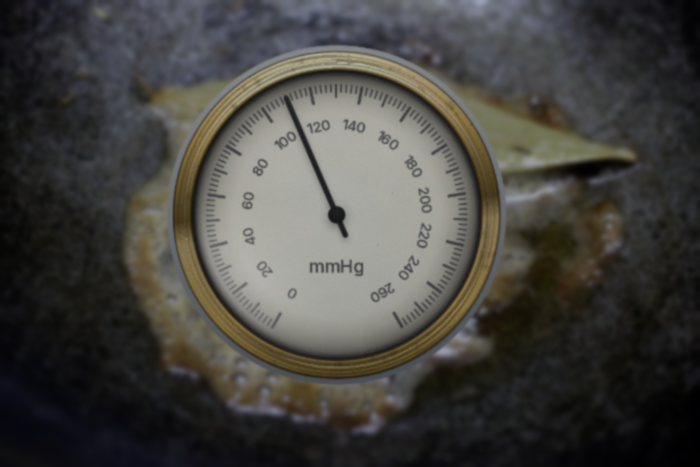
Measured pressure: 110
